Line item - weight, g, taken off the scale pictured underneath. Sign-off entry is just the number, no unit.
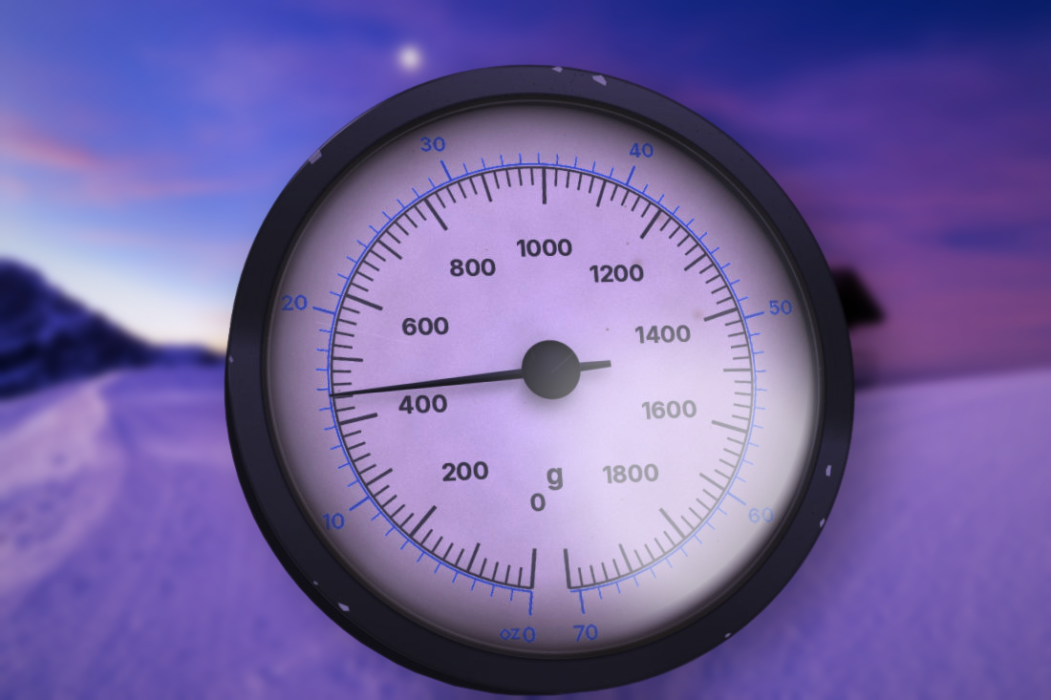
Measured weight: 440
